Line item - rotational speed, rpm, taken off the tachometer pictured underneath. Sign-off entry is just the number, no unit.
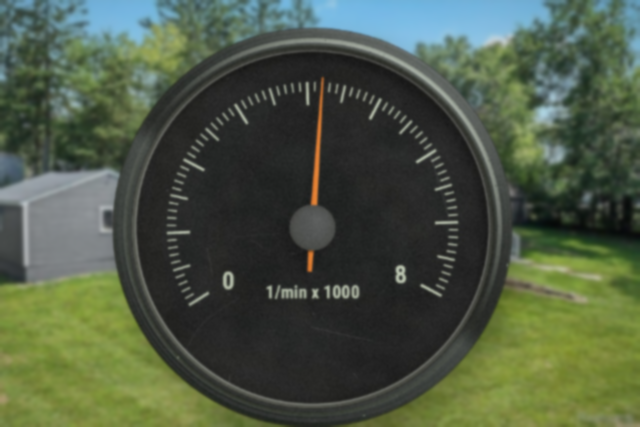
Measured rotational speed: 4200
